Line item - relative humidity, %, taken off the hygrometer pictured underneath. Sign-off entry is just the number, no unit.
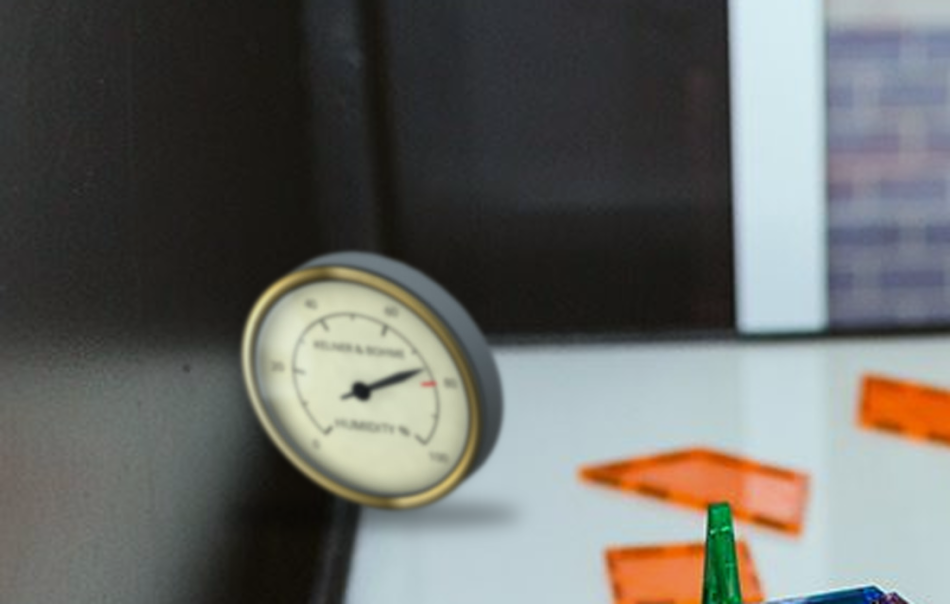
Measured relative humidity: 75
